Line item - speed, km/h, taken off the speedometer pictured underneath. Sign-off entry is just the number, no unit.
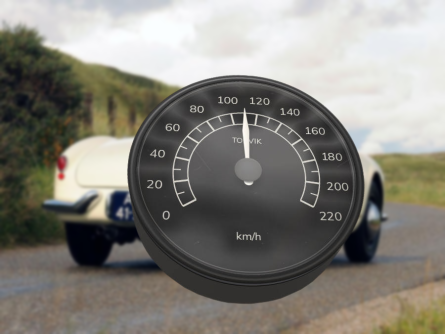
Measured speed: 110
